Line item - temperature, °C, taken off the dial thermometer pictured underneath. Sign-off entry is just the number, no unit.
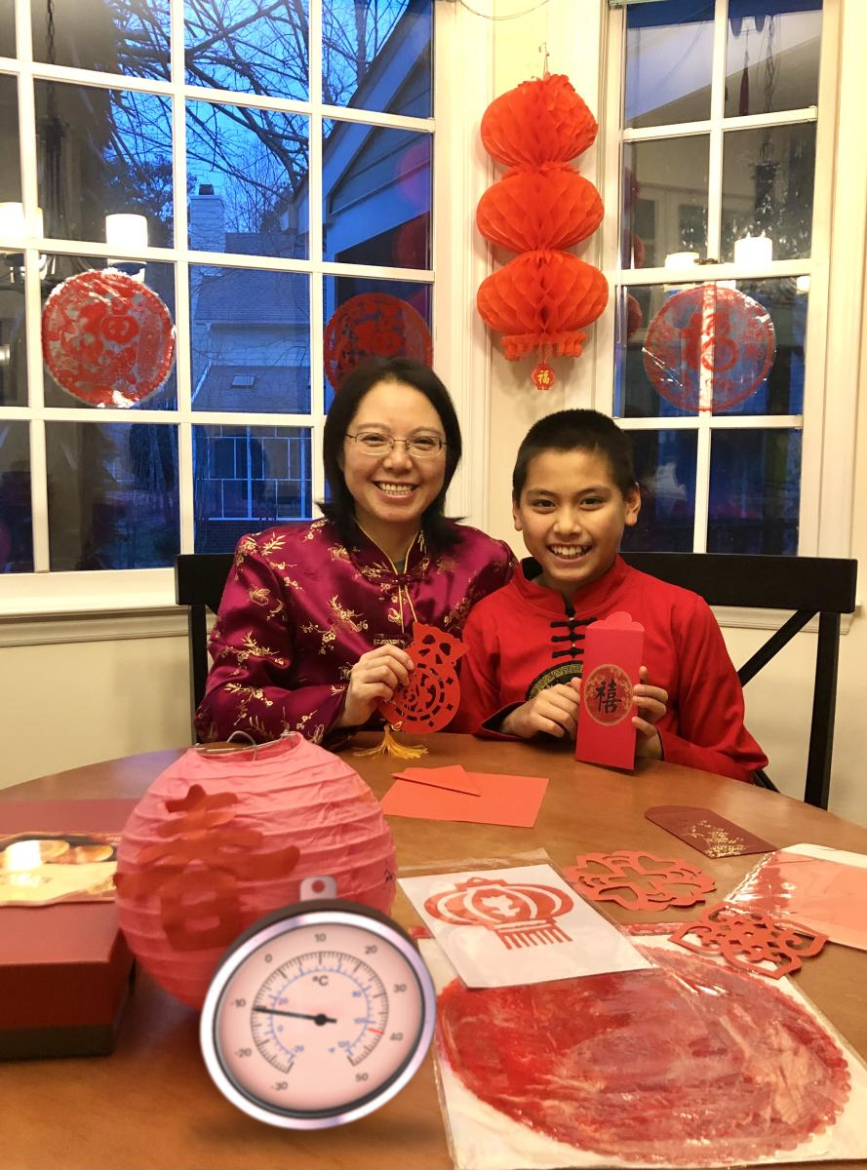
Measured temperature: -10
